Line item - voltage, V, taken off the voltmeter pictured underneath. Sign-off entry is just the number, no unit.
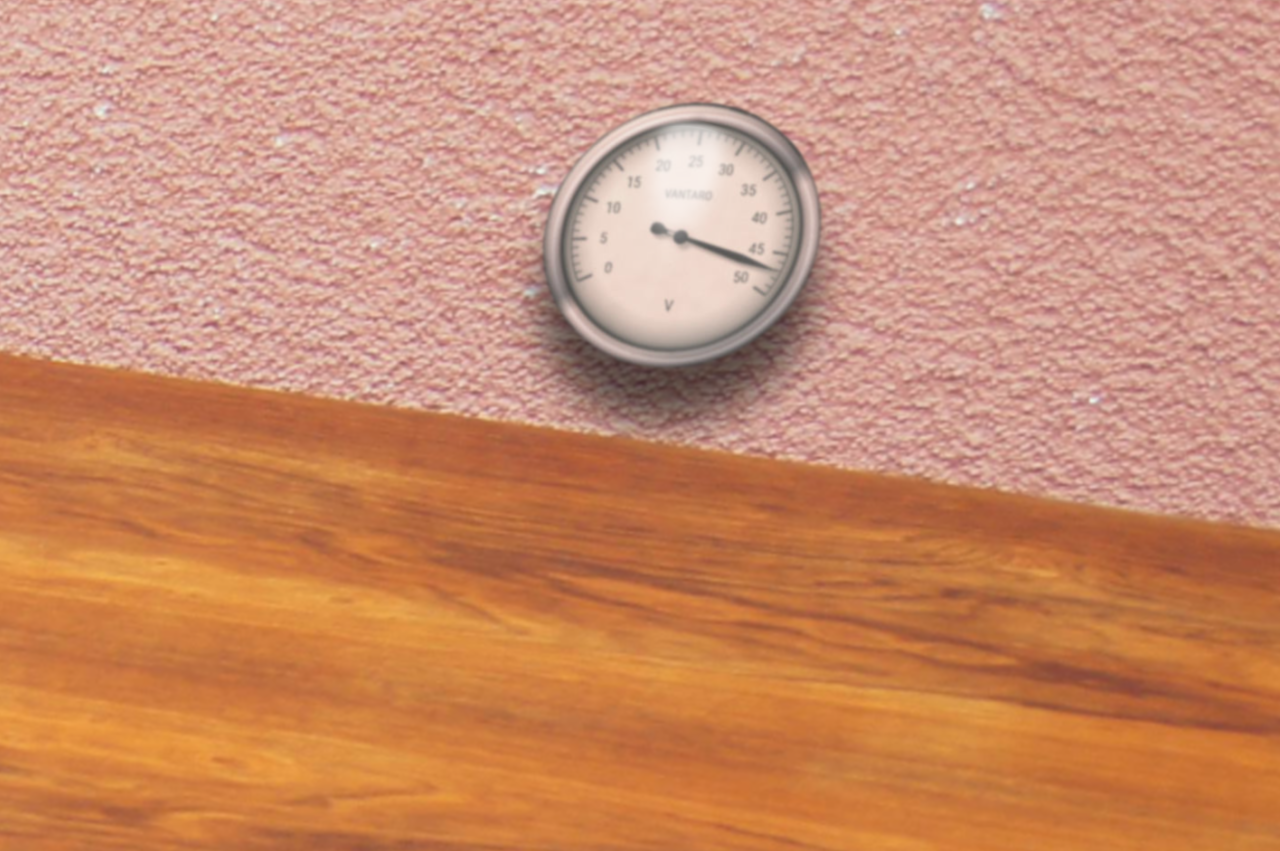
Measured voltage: 47
